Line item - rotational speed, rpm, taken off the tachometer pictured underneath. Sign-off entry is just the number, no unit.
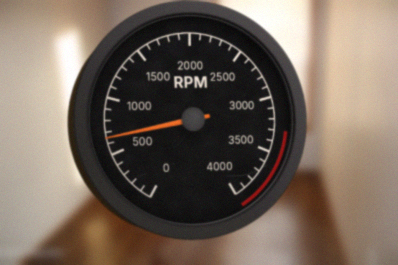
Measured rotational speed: 650
